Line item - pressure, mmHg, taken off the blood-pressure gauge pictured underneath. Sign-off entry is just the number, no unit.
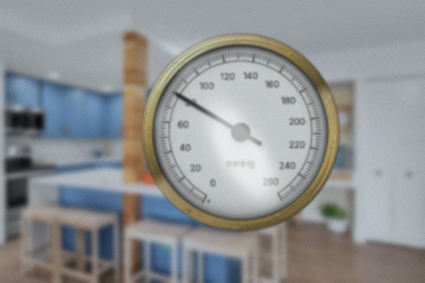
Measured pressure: 80
